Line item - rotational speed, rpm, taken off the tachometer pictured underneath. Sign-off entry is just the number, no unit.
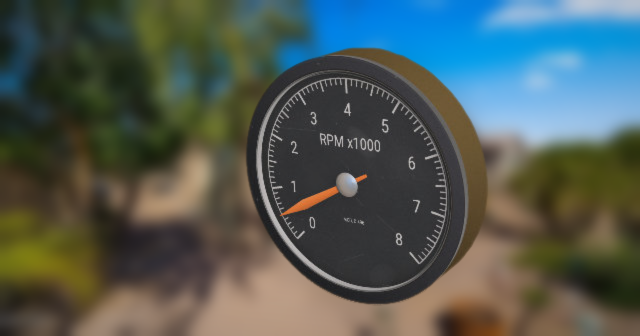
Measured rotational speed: 500
